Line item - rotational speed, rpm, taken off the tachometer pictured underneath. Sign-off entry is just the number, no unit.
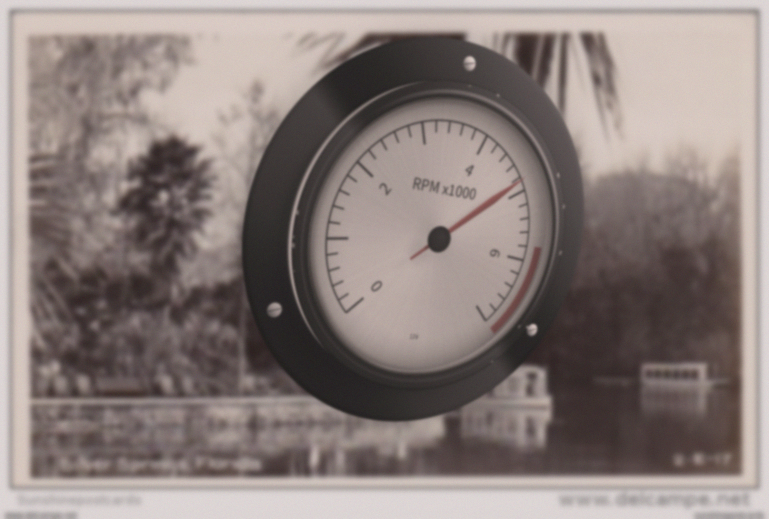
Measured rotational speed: 4800
